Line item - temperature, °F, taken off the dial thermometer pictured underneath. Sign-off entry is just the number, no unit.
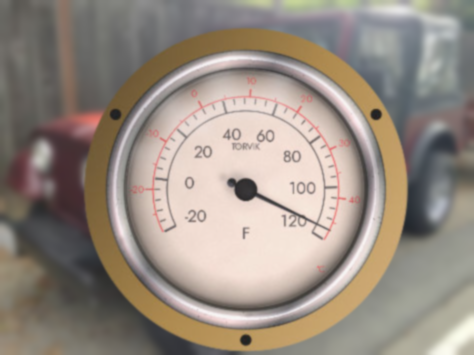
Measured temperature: 116
